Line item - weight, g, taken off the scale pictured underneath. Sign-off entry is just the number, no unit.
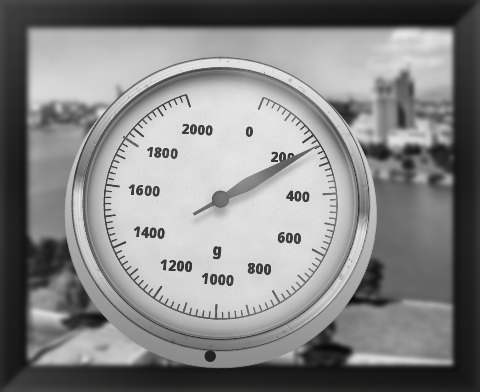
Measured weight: 240
